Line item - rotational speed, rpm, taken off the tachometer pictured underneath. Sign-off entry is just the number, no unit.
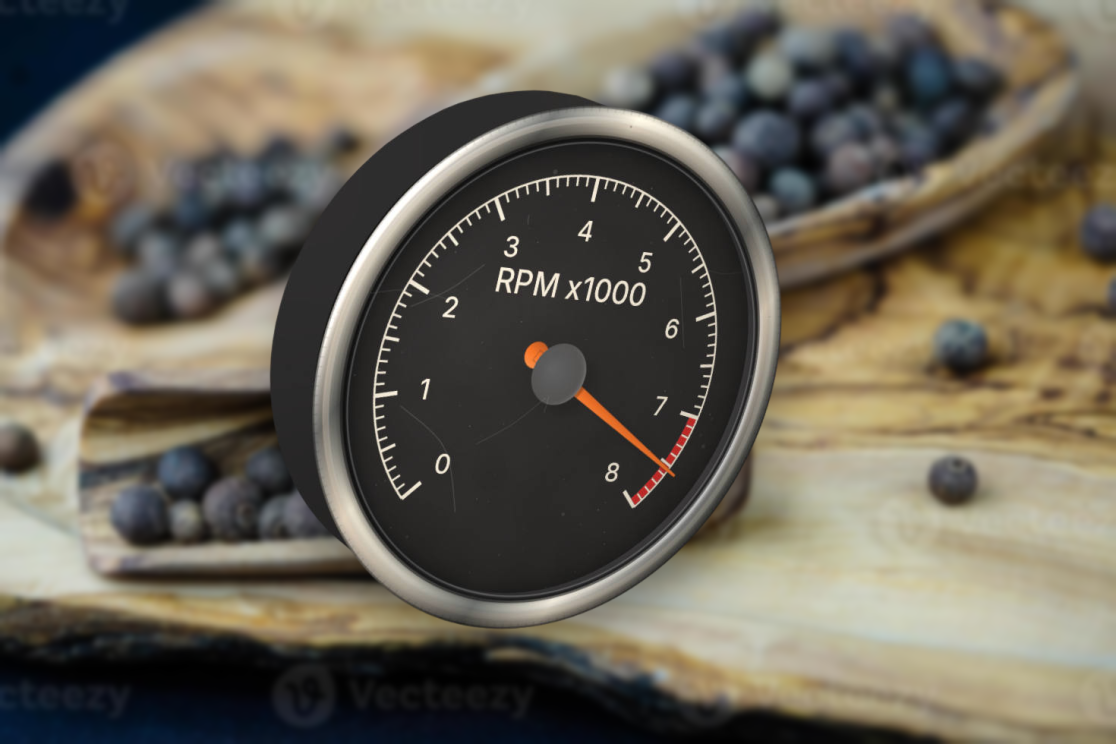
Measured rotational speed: 7550
